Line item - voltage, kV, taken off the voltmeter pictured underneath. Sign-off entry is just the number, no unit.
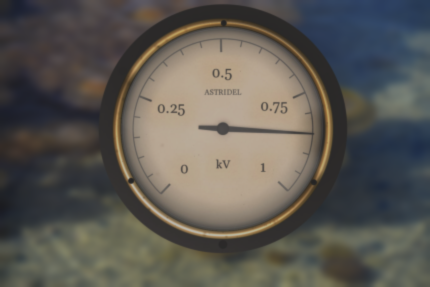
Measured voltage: 0.85
